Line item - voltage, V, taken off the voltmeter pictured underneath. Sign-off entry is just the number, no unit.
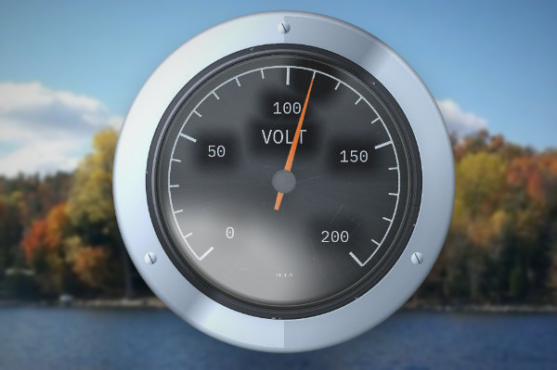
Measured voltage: 110
